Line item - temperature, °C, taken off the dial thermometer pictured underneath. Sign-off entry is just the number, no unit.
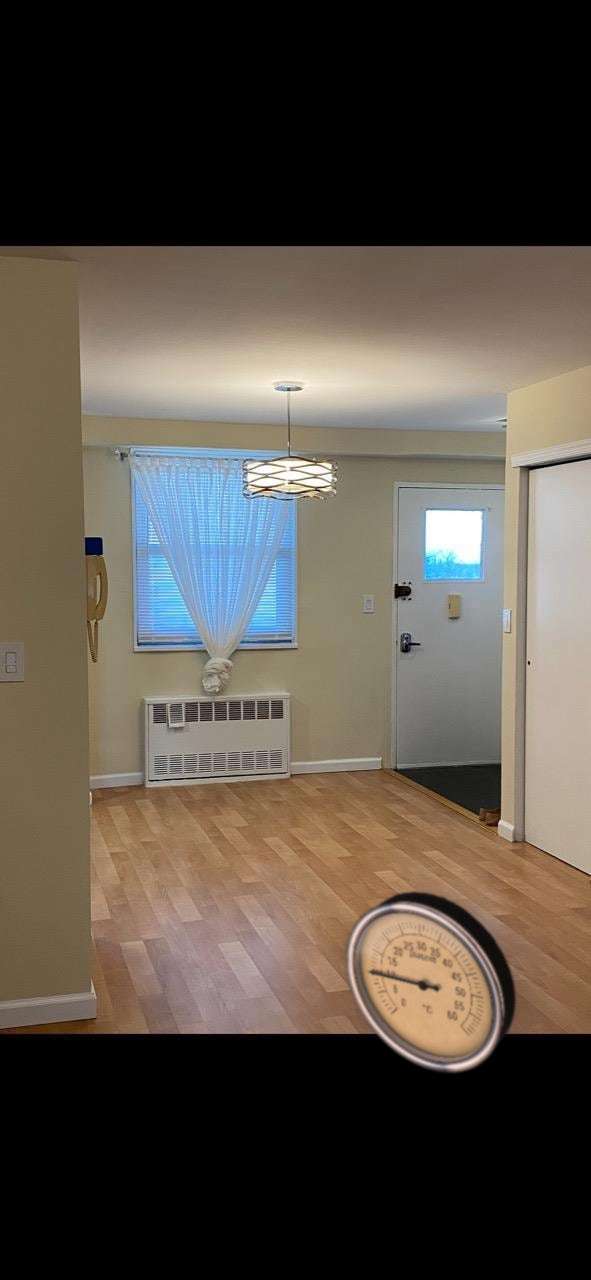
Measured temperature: 10
